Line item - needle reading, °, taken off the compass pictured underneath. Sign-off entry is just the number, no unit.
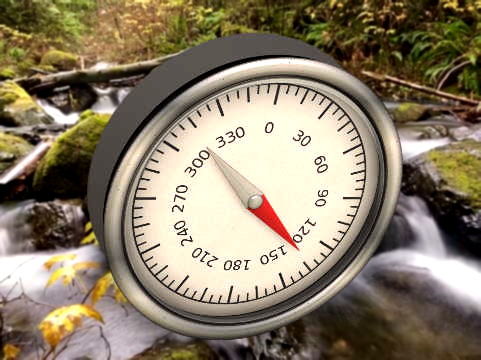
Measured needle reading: 132.5
